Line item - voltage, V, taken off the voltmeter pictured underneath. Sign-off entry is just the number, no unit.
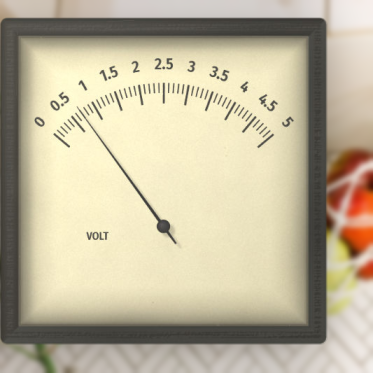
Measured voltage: 0.7
